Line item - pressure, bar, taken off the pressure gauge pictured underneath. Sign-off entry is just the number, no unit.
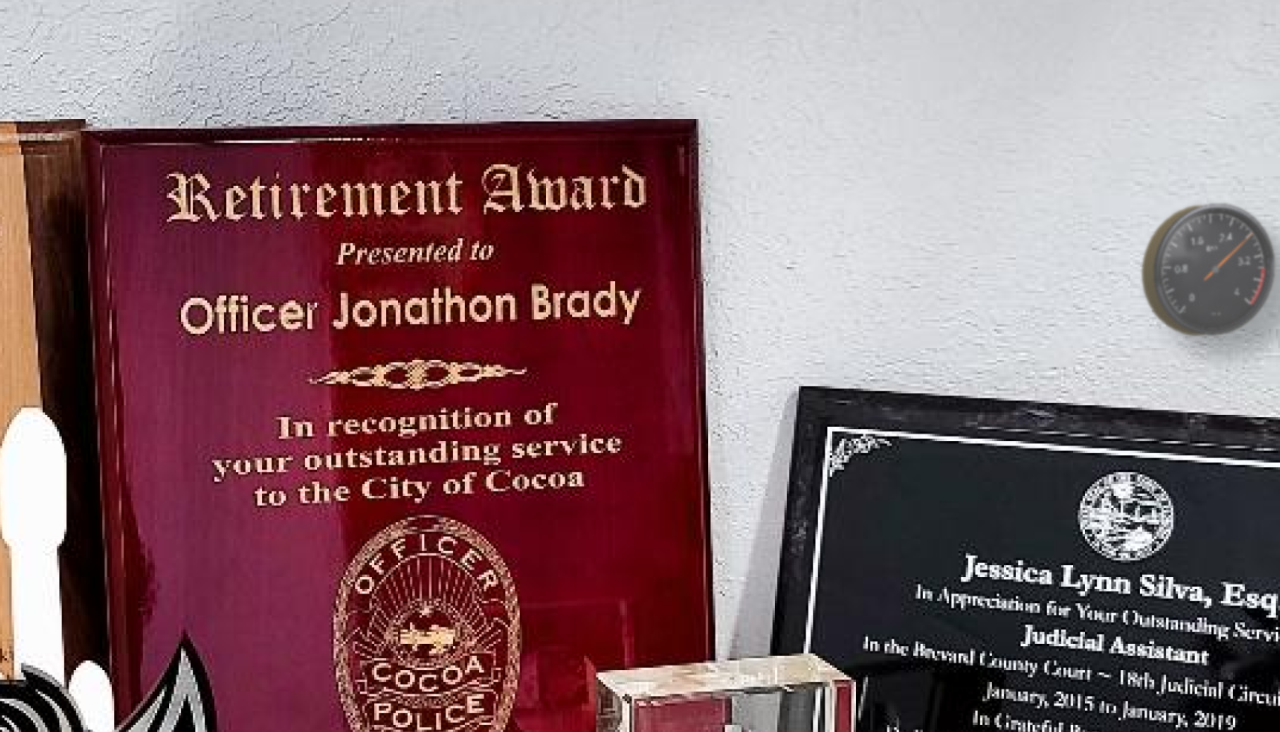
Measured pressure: 2.8
